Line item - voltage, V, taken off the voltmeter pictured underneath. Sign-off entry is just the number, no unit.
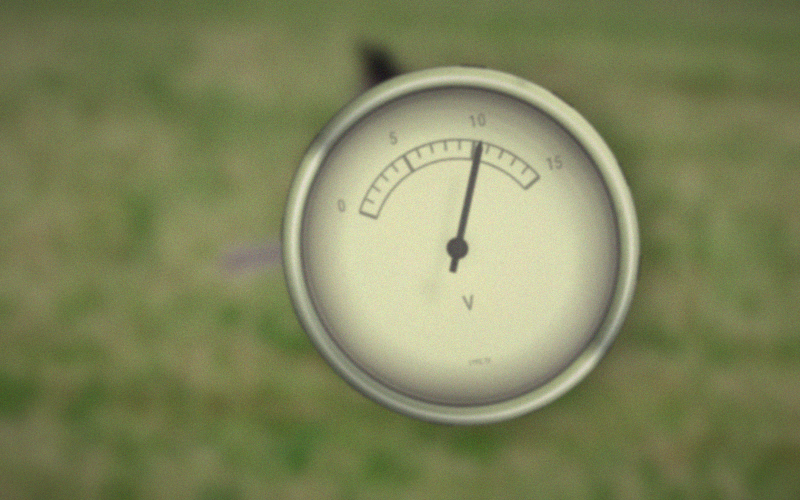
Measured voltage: 10.5
